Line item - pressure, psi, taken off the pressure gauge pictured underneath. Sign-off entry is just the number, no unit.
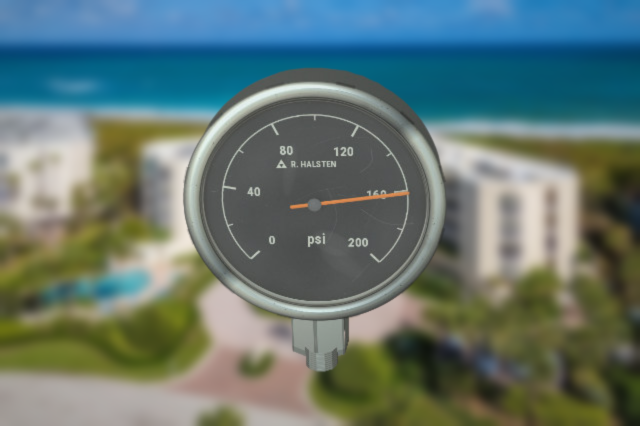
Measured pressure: 160
